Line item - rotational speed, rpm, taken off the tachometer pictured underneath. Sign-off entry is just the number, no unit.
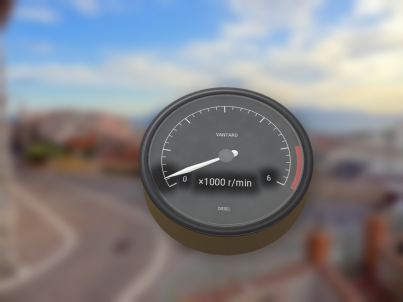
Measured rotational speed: 200
